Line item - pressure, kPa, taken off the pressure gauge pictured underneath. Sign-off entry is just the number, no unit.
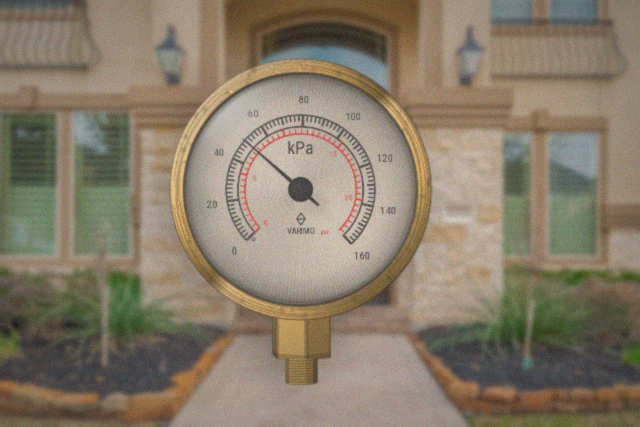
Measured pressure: 50
